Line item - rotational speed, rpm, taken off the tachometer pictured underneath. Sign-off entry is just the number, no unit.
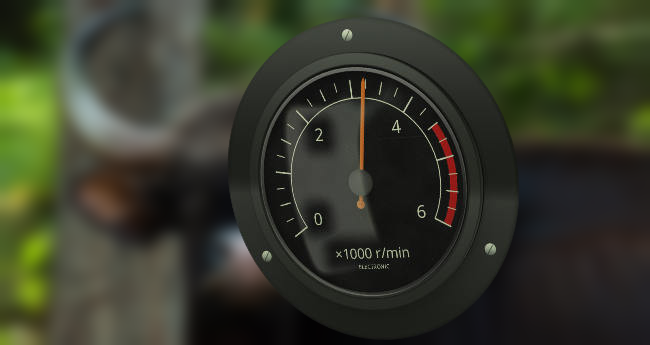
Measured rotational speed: 3250
